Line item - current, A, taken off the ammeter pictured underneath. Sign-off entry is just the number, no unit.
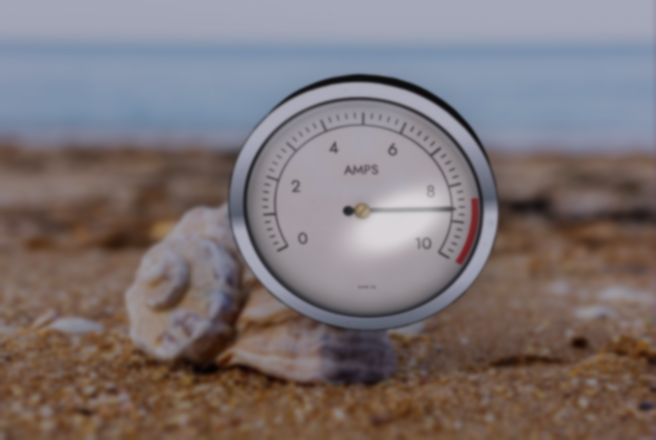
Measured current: 8.6
